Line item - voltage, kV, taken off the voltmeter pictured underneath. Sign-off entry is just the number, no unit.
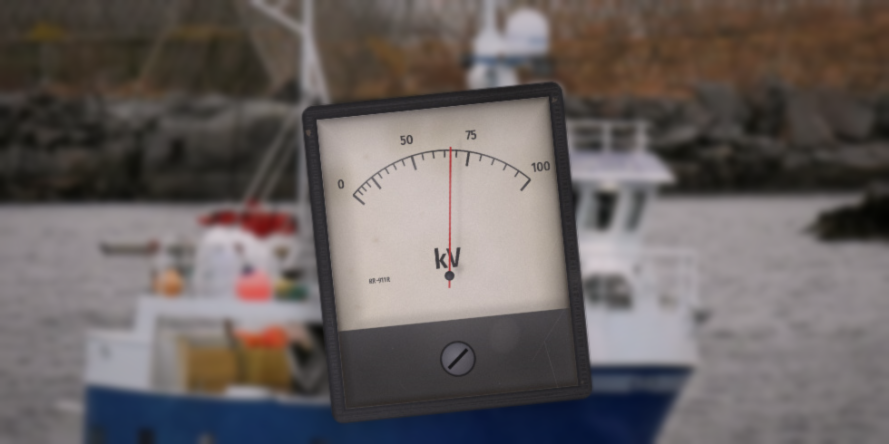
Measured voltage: 67.5
